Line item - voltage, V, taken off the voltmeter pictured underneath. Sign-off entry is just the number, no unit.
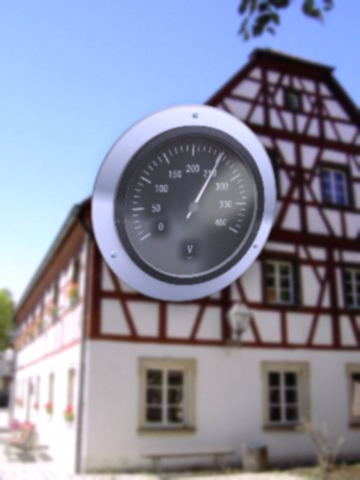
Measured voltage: 250
